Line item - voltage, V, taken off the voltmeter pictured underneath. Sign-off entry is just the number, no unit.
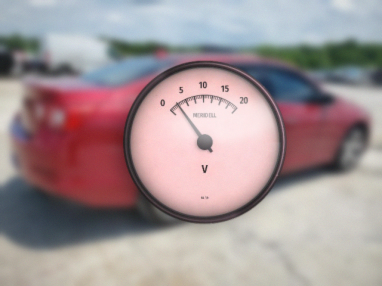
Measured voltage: 2.5
